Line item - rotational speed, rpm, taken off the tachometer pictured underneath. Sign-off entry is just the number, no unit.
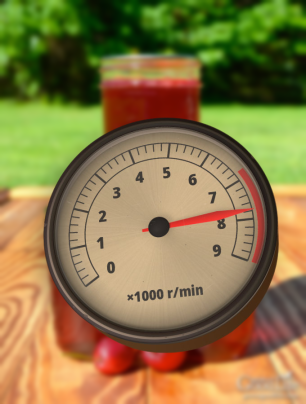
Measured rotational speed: 7800
